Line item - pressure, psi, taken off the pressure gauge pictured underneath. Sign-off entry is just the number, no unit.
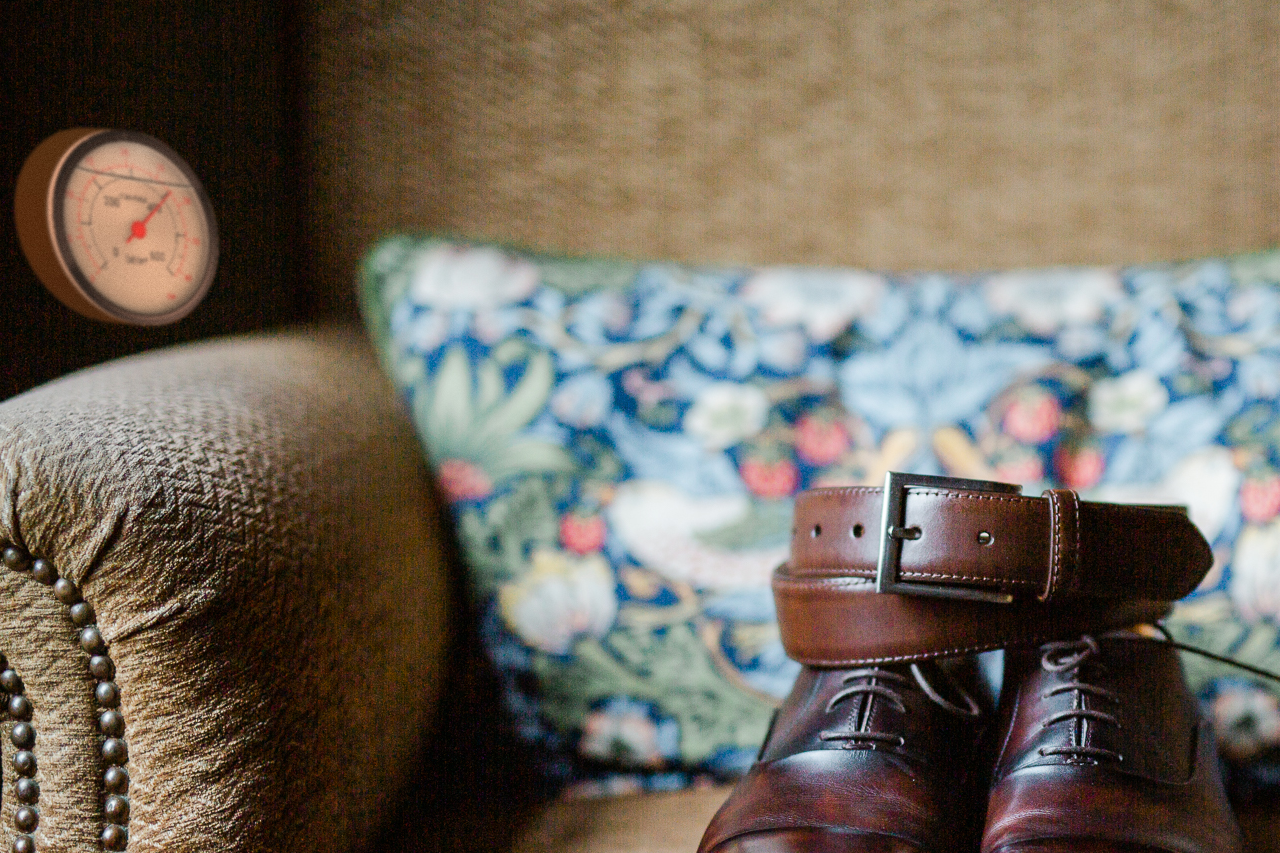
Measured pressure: 400
